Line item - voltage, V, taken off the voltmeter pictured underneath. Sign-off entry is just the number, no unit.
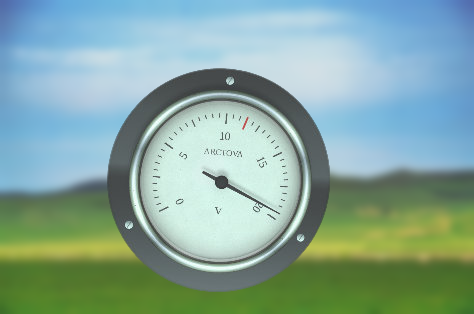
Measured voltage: 19.5
